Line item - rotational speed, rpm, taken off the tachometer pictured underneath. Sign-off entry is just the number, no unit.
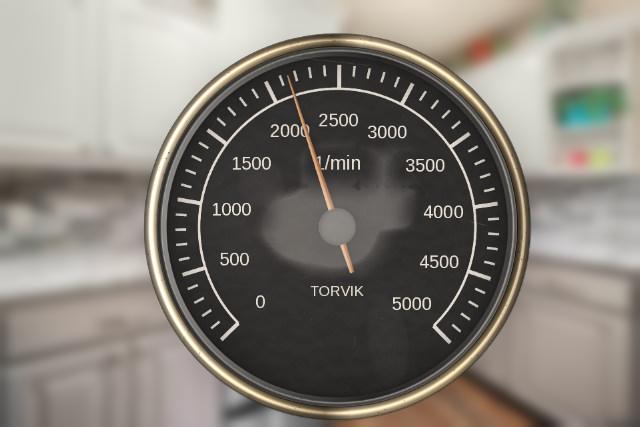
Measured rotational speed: 2150
